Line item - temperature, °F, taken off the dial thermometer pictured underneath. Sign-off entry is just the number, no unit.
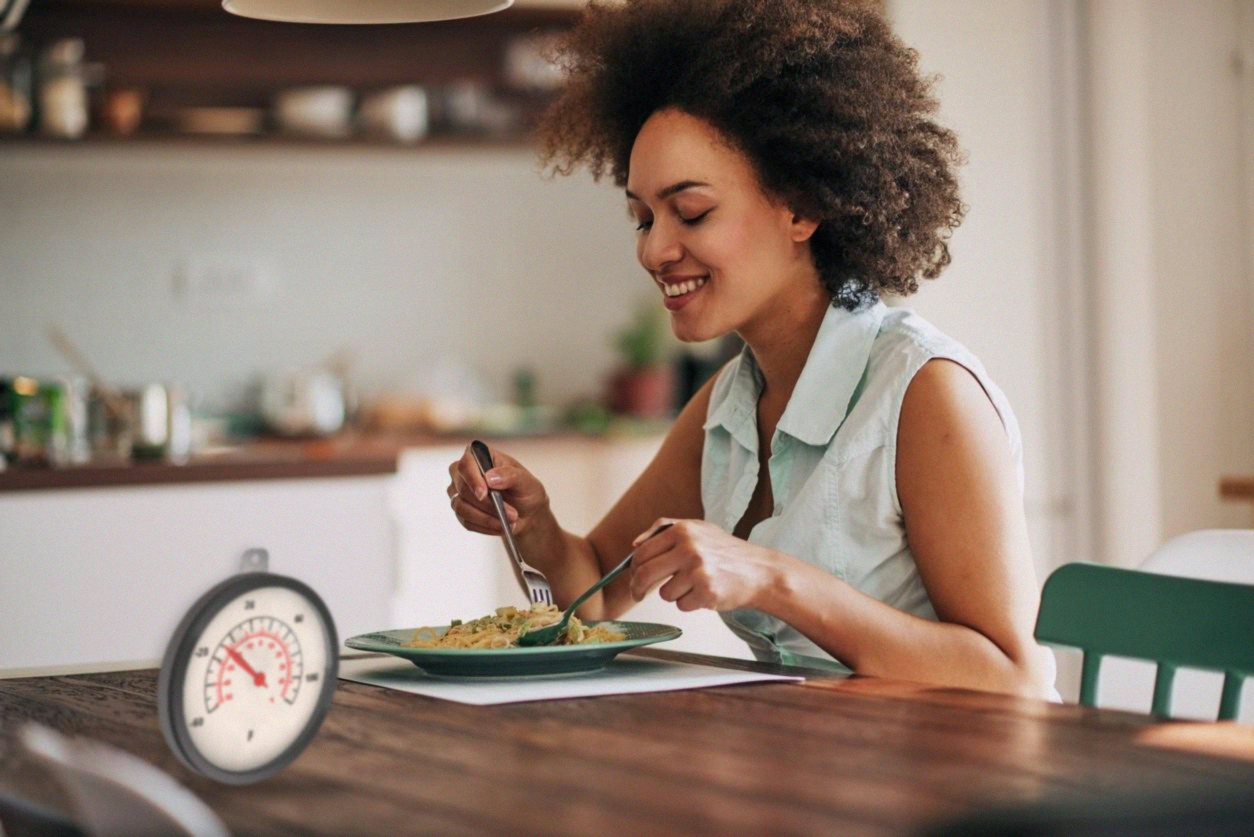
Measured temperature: -10
